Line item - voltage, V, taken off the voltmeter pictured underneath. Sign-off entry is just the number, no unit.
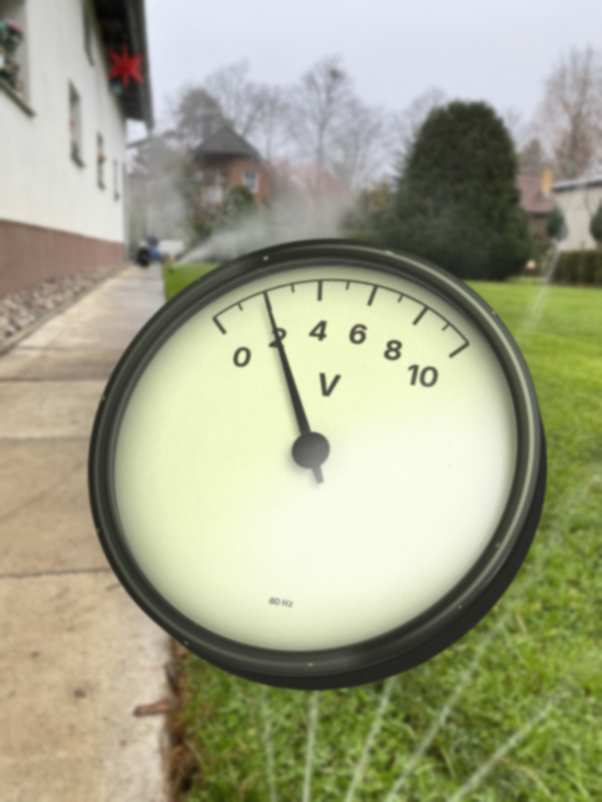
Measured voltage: 2
